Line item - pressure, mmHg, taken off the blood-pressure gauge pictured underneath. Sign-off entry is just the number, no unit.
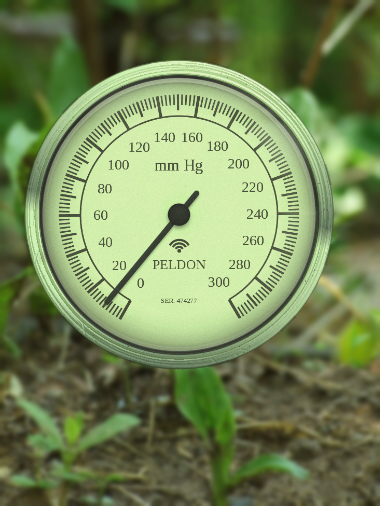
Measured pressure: 10
